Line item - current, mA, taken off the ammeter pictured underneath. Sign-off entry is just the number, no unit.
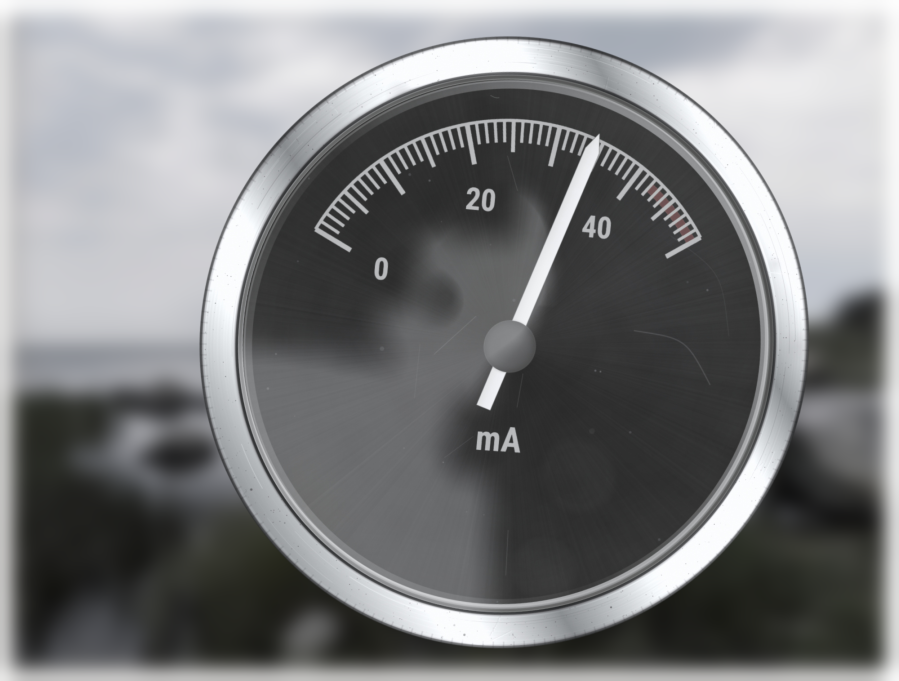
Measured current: 34
